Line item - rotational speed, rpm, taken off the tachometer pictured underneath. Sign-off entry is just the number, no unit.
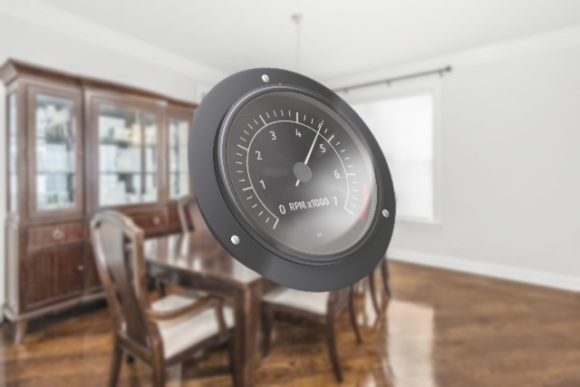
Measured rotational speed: 4600
